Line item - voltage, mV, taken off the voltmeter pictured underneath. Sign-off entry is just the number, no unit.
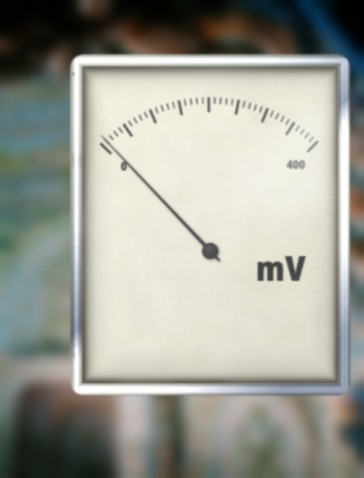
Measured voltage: 10
